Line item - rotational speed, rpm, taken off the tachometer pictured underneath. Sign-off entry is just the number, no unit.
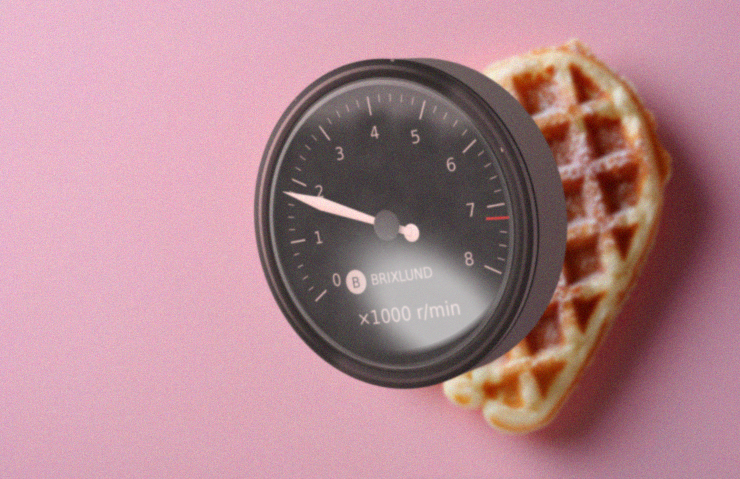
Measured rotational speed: 1800
